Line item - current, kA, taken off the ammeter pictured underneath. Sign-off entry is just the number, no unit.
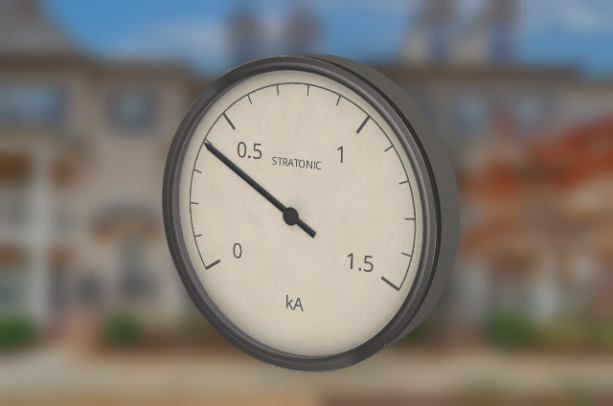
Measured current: 0.4
